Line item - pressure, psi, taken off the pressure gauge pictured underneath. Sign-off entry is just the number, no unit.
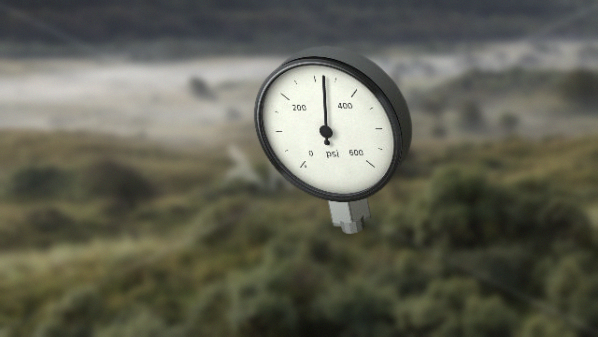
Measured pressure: 325
